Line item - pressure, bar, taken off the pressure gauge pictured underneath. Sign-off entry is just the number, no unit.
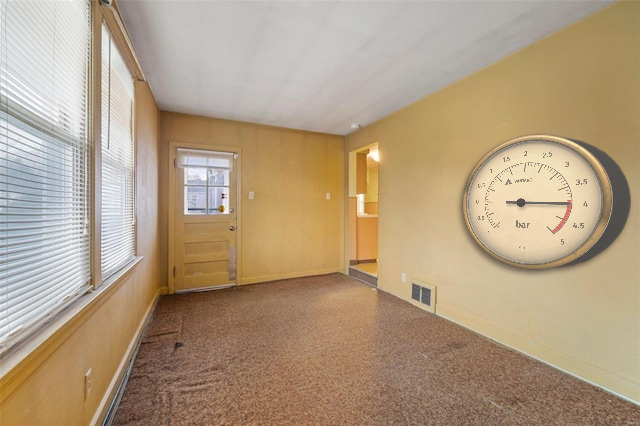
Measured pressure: 4
